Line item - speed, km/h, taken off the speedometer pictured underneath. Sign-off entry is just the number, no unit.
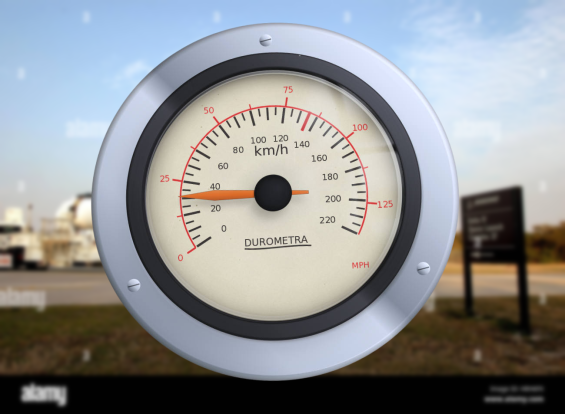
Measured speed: 30
